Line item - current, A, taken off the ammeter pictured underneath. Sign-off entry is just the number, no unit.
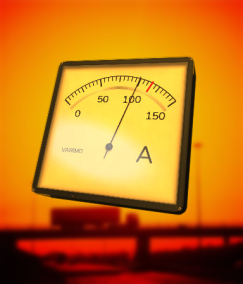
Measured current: 100
